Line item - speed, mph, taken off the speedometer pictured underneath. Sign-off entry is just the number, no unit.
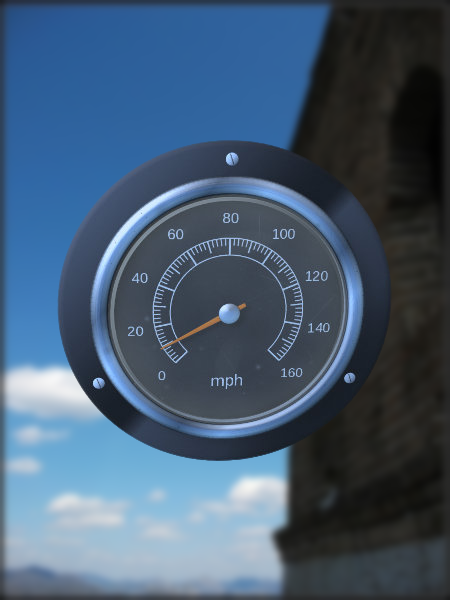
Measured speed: 10
